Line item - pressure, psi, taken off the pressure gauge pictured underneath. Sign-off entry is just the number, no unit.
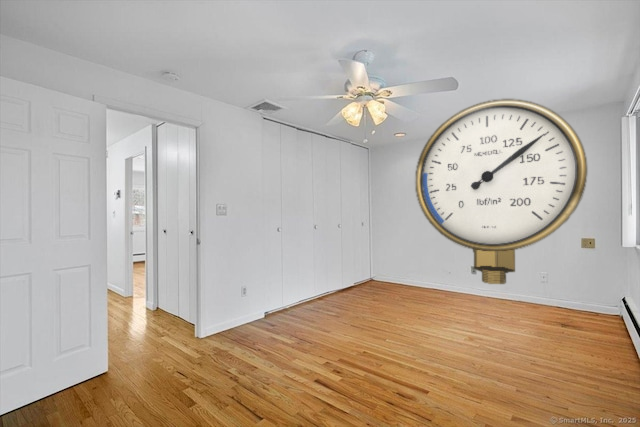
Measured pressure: 140
